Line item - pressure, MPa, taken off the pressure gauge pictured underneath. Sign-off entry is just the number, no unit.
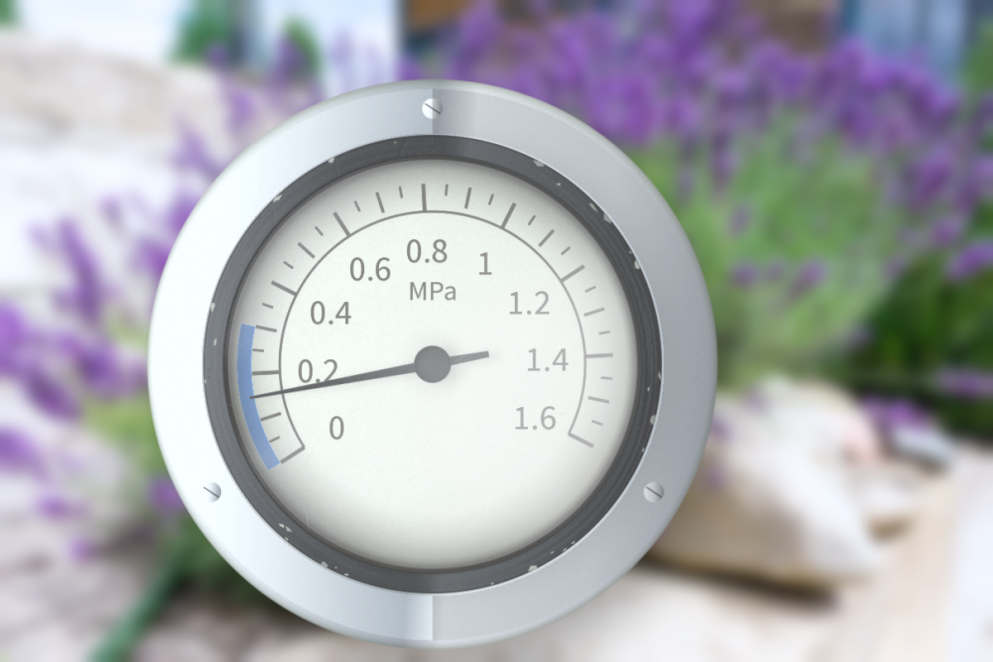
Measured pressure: 0.15
